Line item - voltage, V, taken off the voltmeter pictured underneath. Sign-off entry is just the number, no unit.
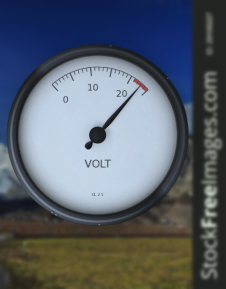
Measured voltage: 23
